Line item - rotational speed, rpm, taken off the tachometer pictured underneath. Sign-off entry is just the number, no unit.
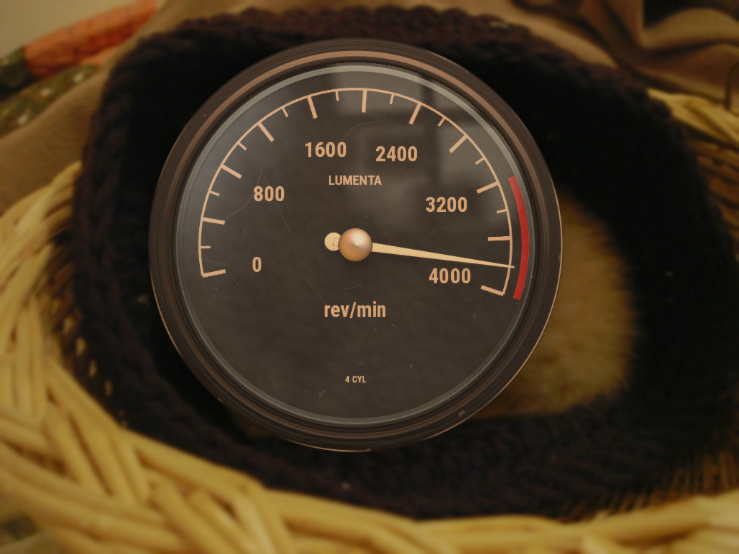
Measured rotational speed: 3800
